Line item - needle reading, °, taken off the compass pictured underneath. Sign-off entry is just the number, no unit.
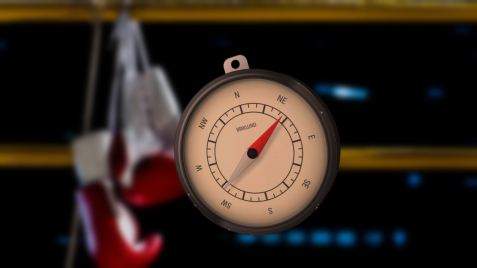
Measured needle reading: 55
